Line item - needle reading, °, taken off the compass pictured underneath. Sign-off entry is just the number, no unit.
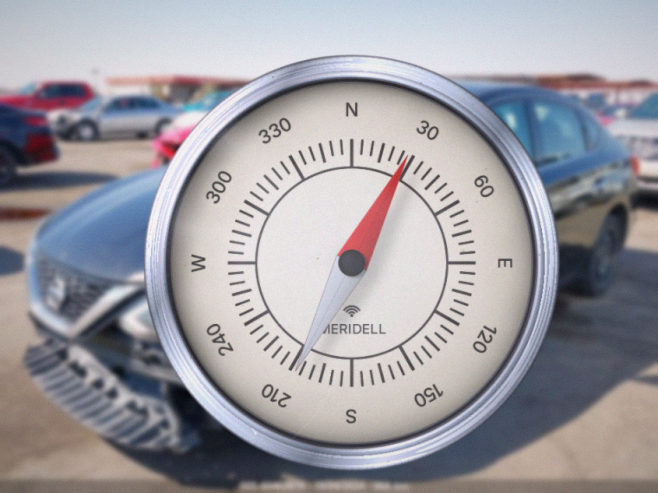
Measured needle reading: 27.5
